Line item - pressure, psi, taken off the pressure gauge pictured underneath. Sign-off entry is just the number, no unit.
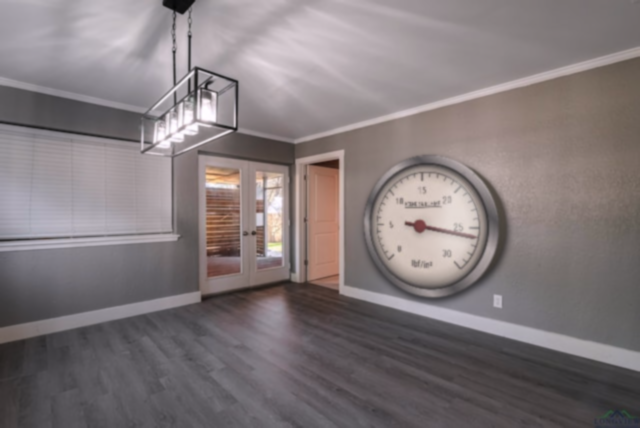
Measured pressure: 26
